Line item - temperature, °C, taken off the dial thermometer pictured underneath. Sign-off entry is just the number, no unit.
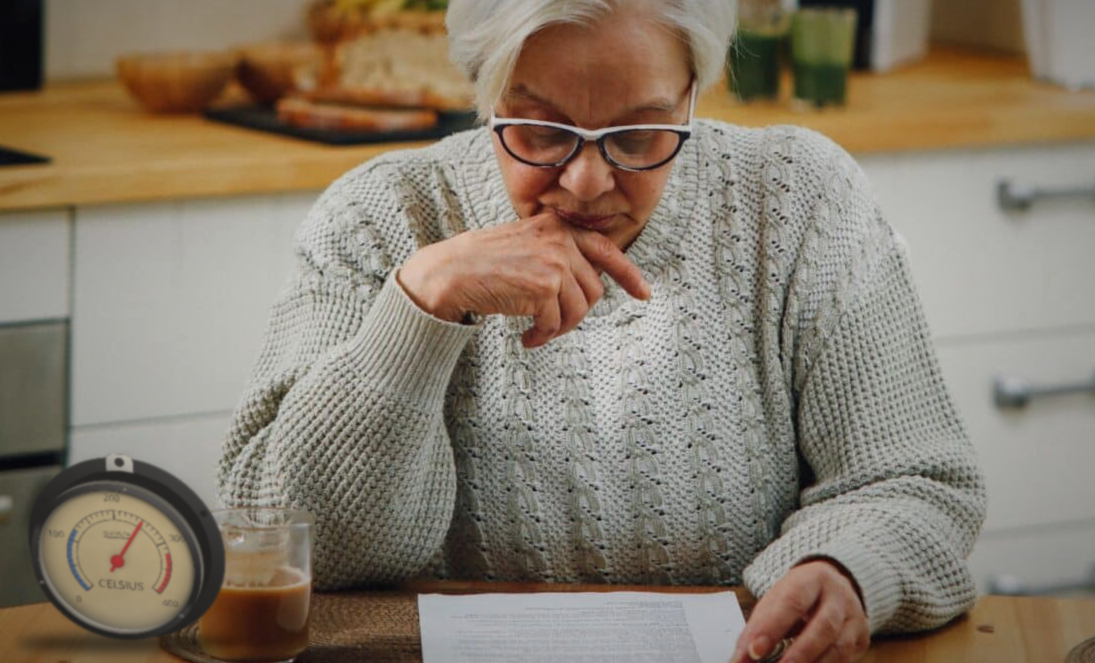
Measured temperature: 250
